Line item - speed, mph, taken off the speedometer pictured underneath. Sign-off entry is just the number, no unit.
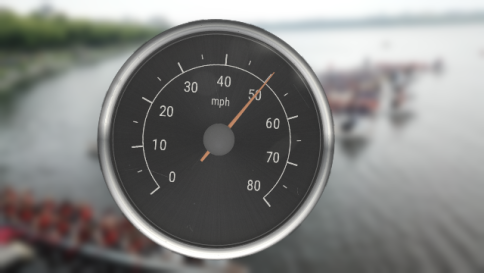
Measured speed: 50
